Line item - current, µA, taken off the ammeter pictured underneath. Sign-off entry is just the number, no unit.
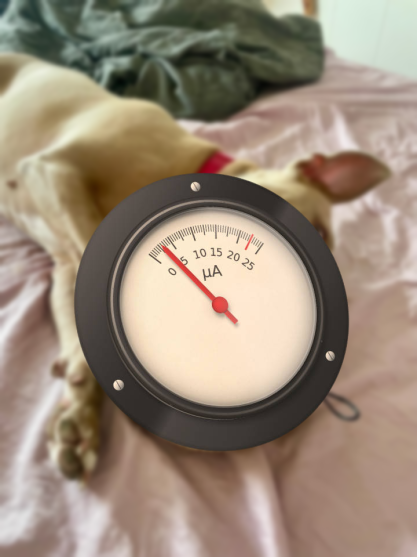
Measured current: 2.5
